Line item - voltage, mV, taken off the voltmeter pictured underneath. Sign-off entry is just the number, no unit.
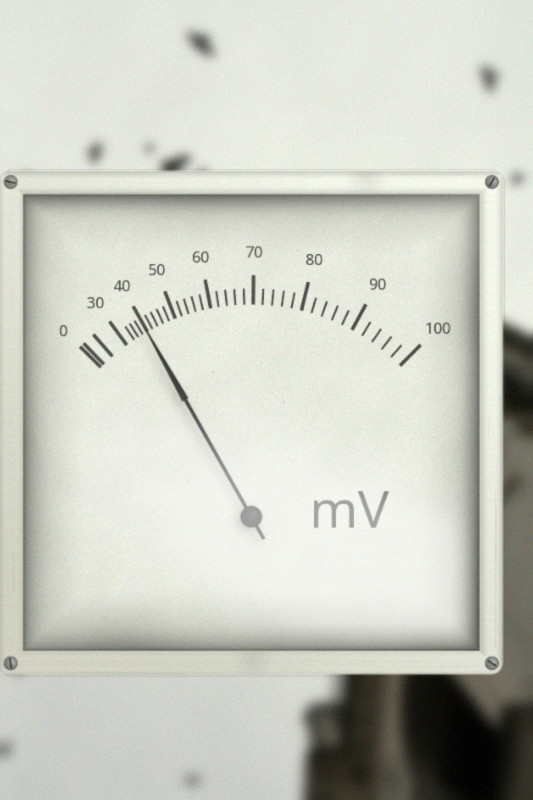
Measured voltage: 40
